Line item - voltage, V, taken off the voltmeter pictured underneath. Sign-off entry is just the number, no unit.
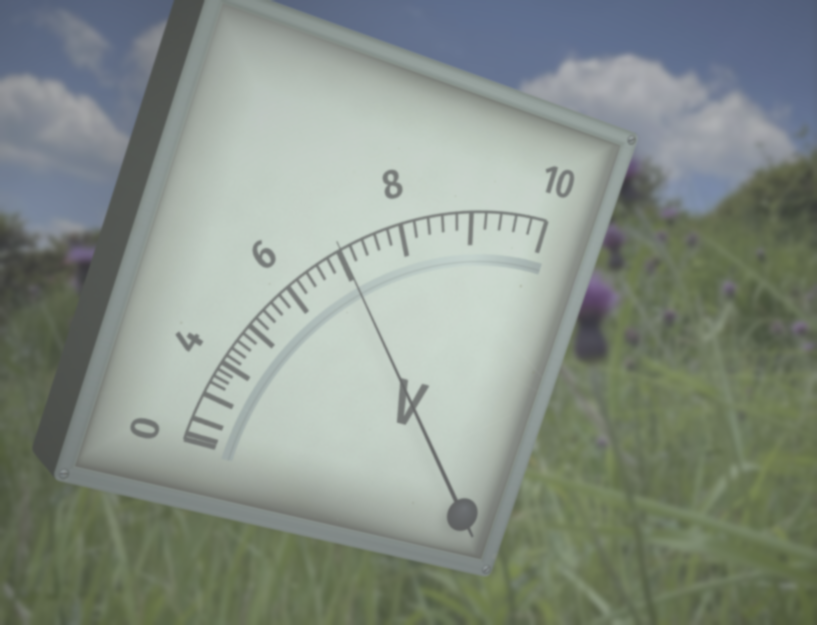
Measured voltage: 7
